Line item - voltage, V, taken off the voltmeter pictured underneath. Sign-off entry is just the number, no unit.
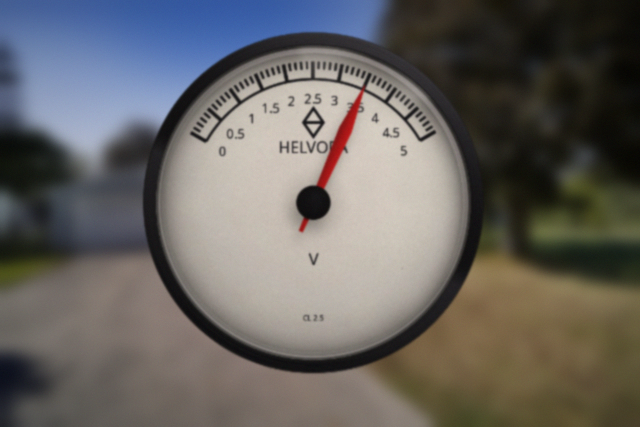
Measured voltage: 3.5
